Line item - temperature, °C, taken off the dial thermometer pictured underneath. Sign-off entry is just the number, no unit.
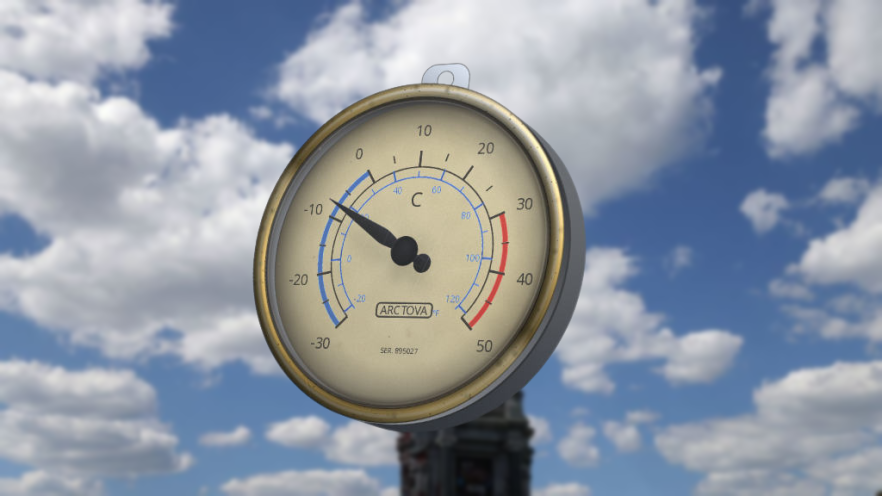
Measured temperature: -7.5
